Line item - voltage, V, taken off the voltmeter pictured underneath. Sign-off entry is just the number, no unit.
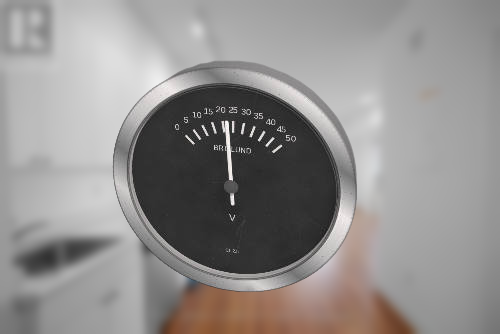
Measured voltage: 22.5
